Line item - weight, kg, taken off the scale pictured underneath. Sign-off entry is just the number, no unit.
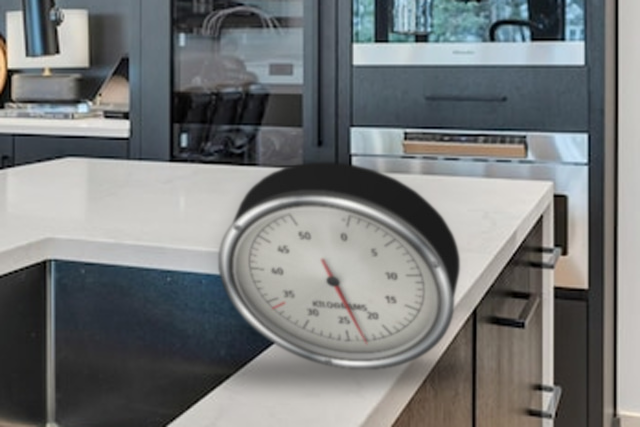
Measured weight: 23
